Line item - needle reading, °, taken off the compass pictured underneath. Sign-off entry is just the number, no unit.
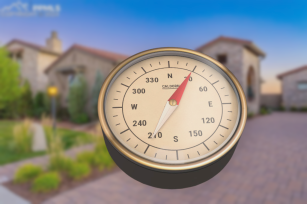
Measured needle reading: 30
